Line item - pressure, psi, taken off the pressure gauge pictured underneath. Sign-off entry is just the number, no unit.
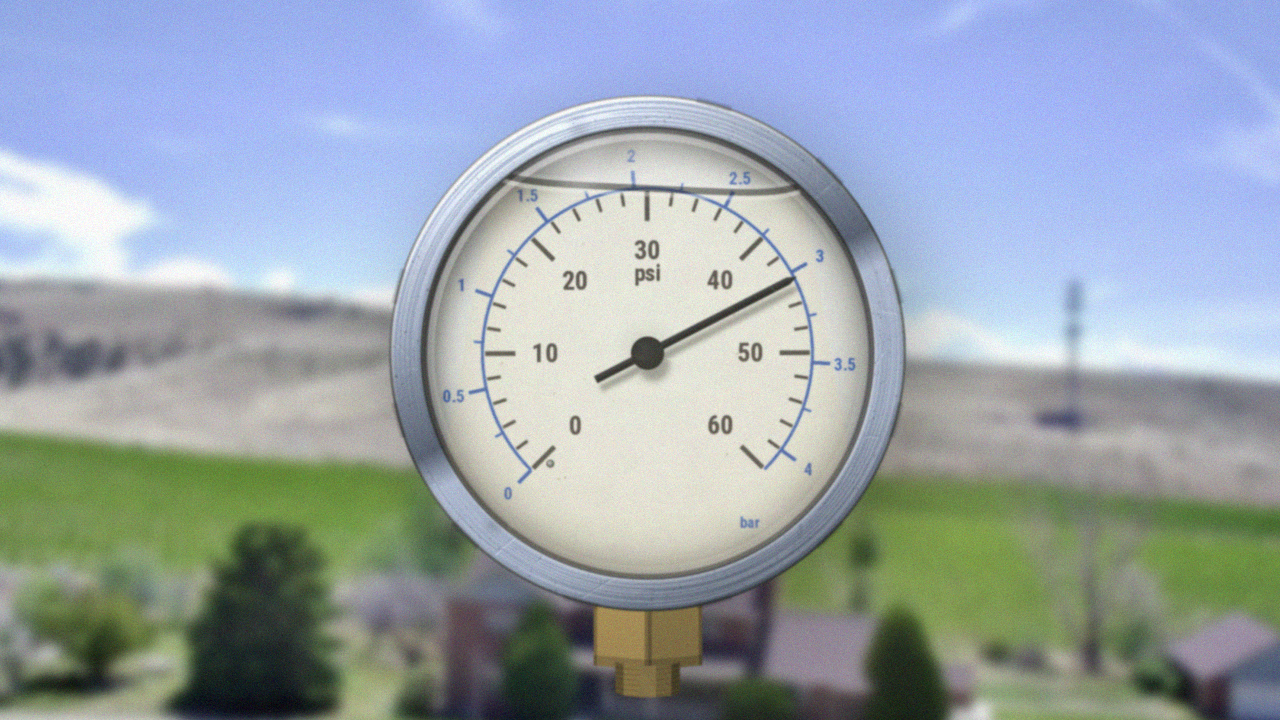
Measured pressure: 44
